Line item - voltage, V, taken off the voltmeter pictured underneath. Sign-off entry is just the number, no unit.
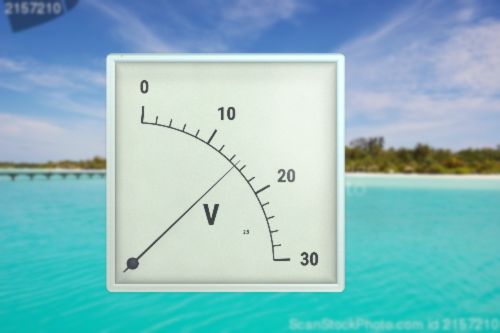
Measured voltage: 15
